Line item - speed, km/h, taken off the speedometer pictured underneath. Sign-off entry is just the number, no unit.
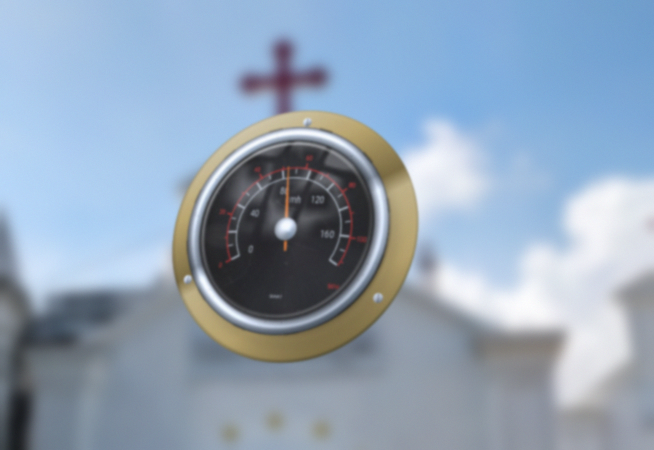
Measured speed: 85
